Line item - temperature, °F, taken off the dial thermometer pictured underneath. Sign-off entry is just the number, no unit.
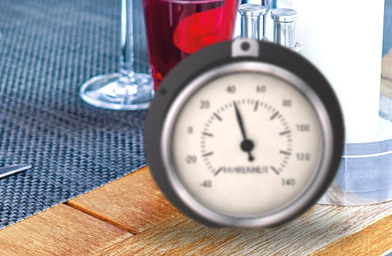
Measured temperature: 40
